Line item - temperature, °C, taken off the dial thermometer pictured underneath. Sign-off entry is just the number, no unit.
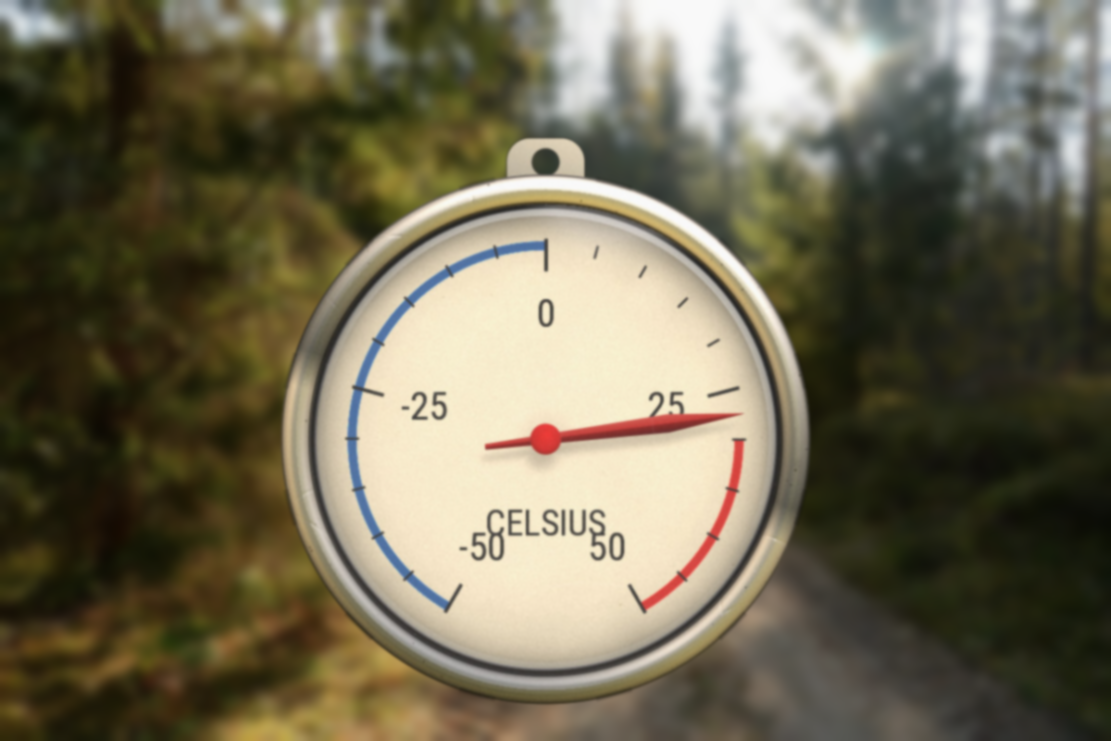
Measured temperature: 27.5
